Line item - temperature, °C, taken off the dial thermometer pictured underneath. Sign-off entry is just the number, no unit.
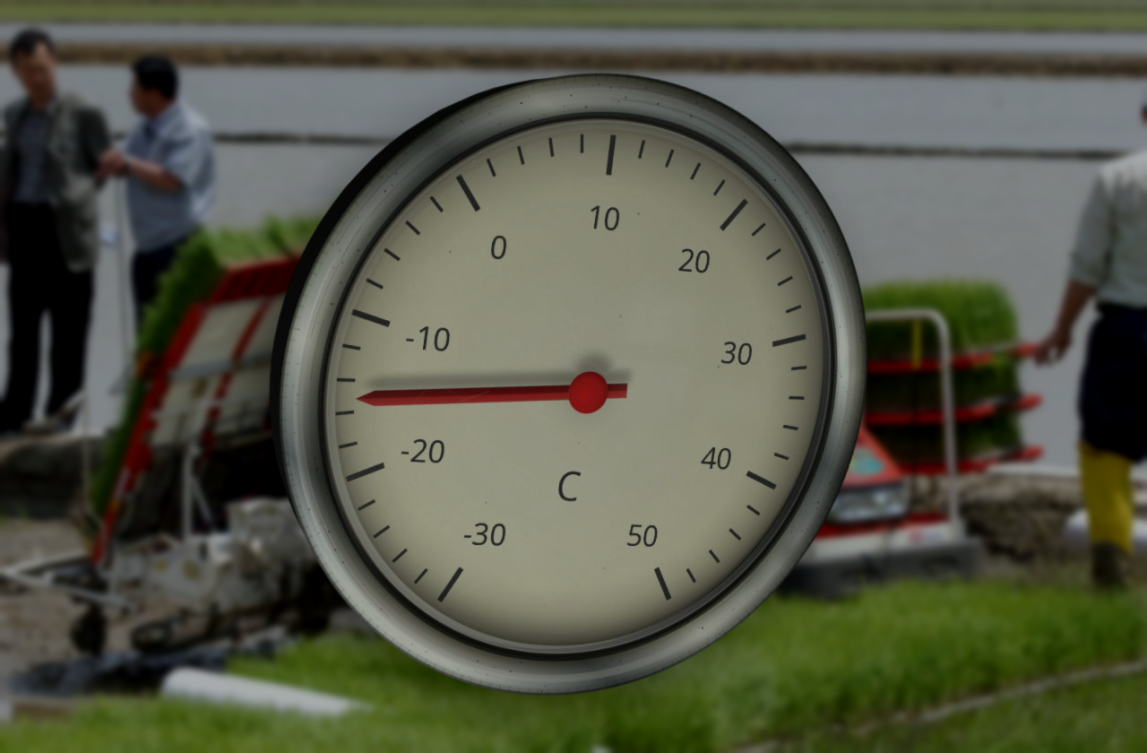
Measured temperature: -15
